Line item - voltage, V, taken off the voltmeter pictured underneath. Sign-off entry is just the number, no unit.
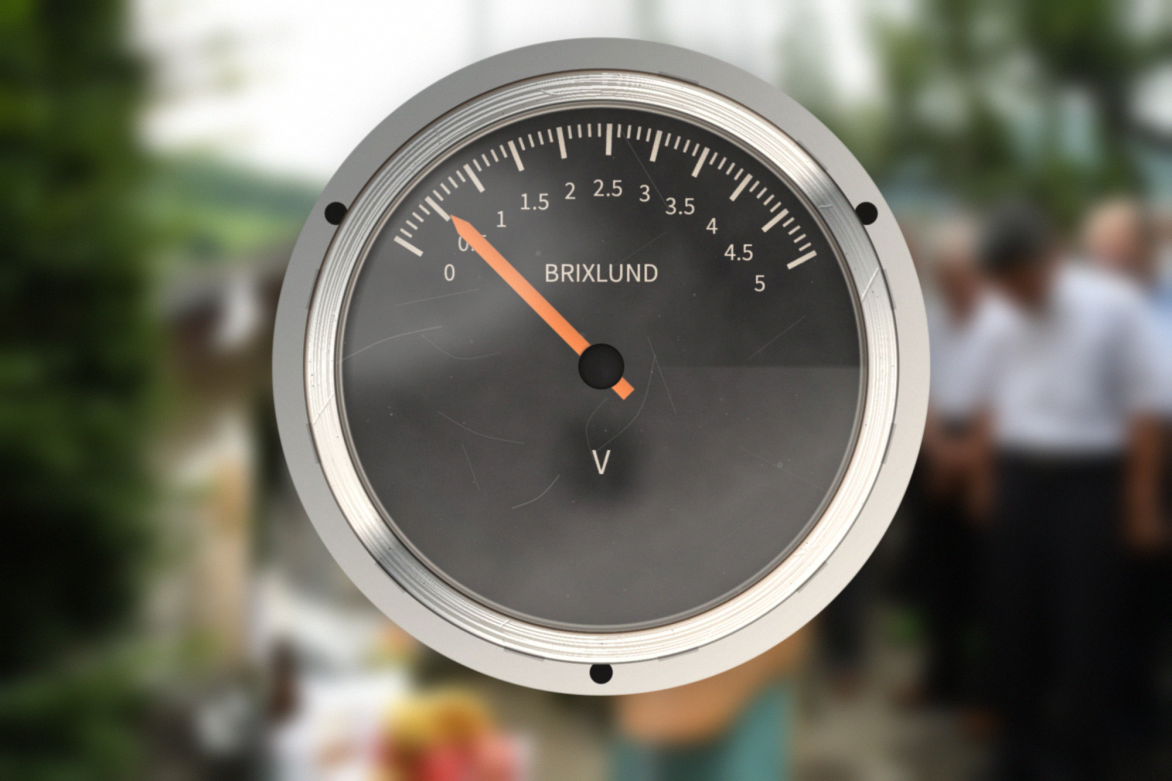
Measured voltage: 0.55
